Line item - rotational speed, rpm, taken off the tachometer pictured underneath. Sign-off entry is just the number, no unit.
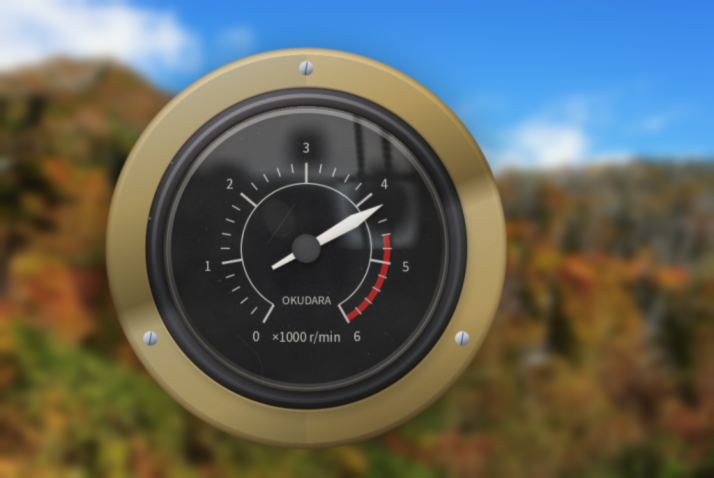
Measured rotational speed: 4200
